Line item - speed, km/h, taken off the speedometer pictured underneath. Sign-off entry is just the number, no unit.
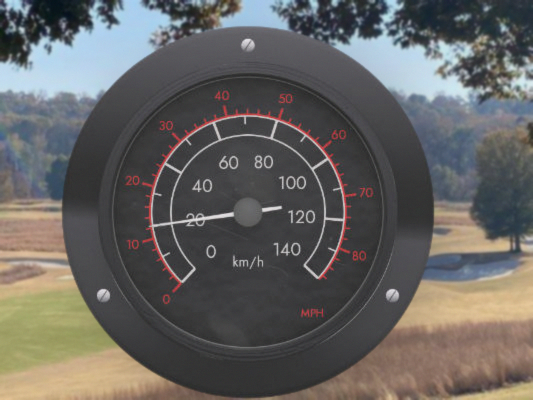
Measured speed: 20
